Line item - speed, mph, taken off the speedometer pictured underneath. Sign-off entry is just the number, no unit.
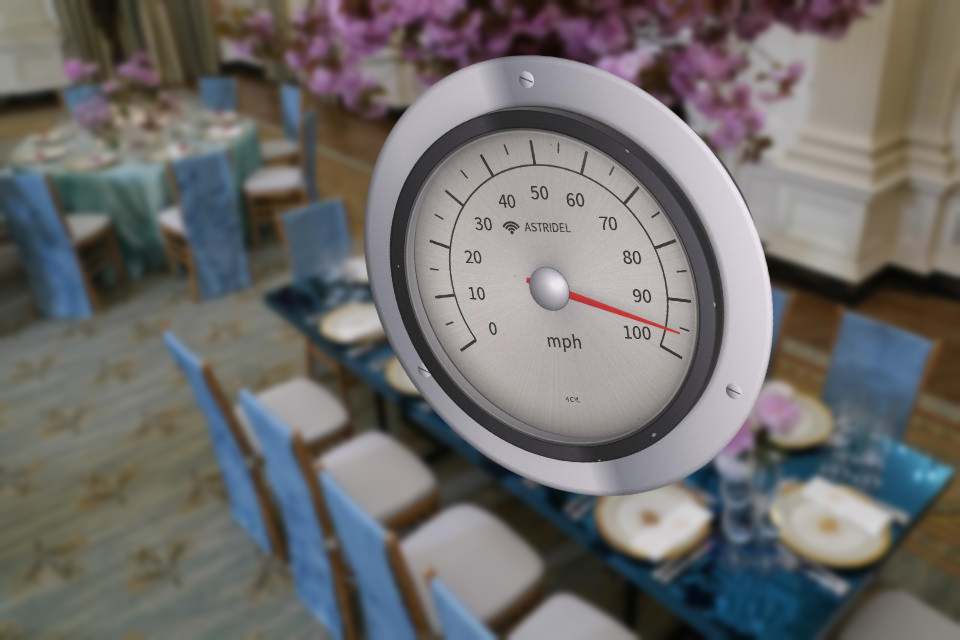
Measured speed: 95
